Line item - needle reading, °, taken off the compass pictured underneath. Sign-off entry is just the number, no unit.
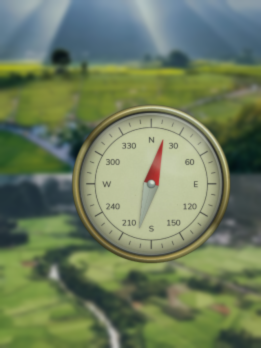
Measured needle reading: 15
